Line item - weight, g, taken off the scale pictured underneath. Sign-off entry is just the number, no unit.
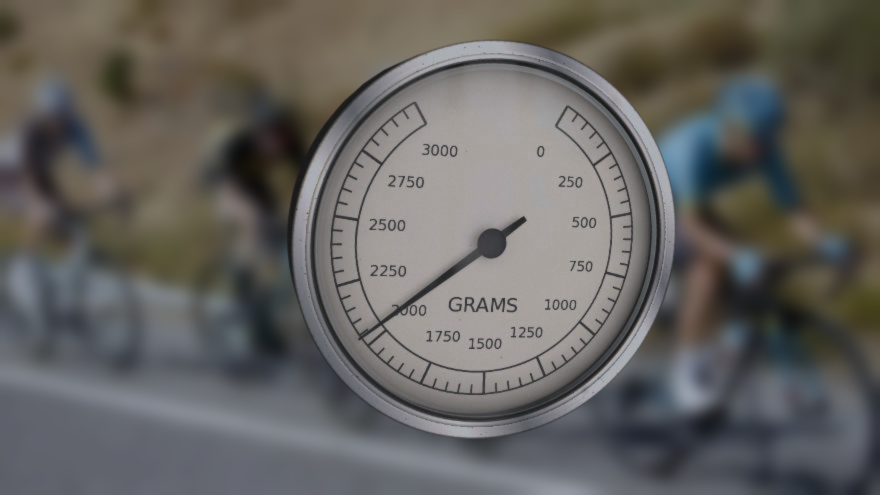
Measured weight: 2050
